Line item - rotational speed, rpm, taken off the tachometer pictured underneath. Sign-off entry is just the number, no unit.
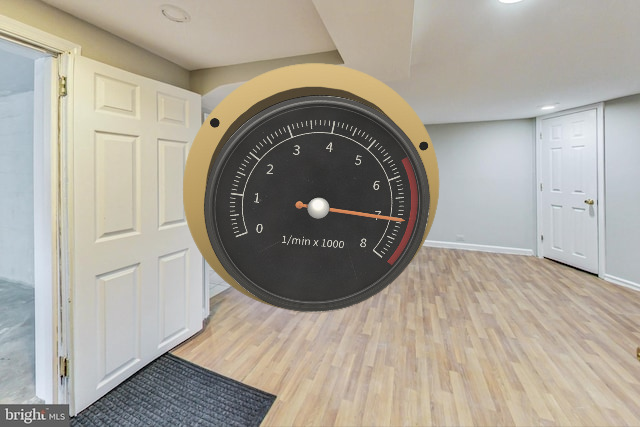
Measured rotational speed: 7000
